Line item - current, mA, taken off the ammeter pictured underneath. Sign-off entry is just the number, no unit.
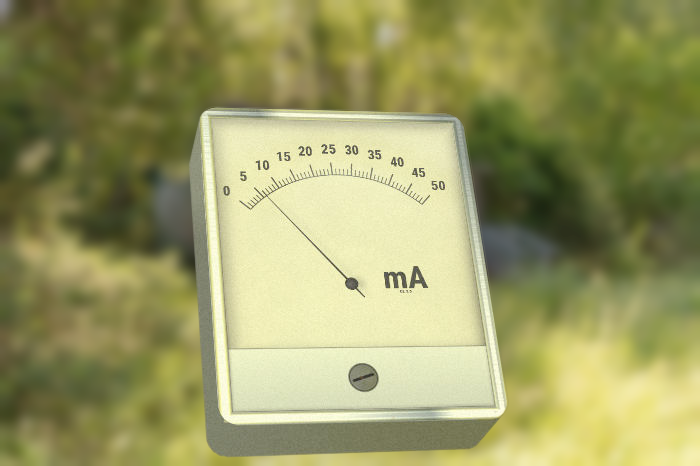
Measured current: 5
